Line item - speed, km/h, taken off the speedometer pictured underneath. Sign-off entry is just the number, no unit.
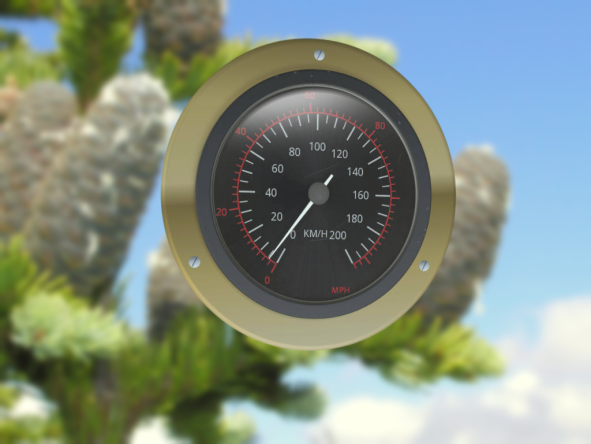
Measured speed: 5
